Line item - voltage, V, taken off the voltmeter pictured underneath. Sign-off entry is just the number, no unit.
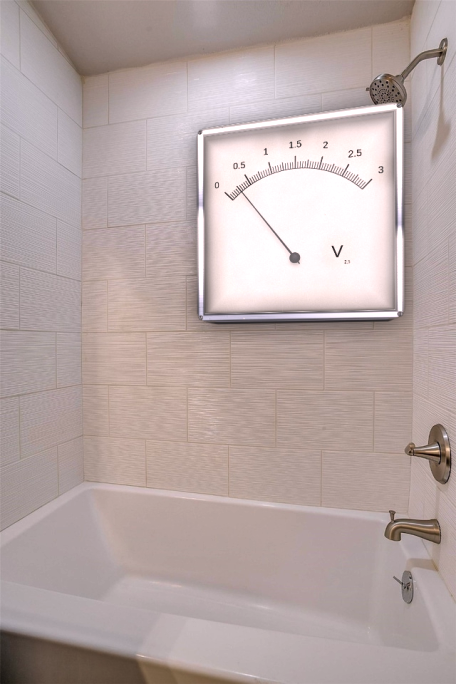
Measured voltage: 0.25
